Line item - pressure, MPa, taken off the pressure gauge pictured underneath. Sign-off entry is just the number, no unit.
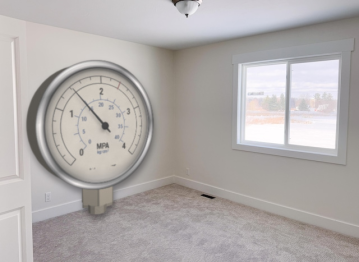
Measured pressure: 1.4
